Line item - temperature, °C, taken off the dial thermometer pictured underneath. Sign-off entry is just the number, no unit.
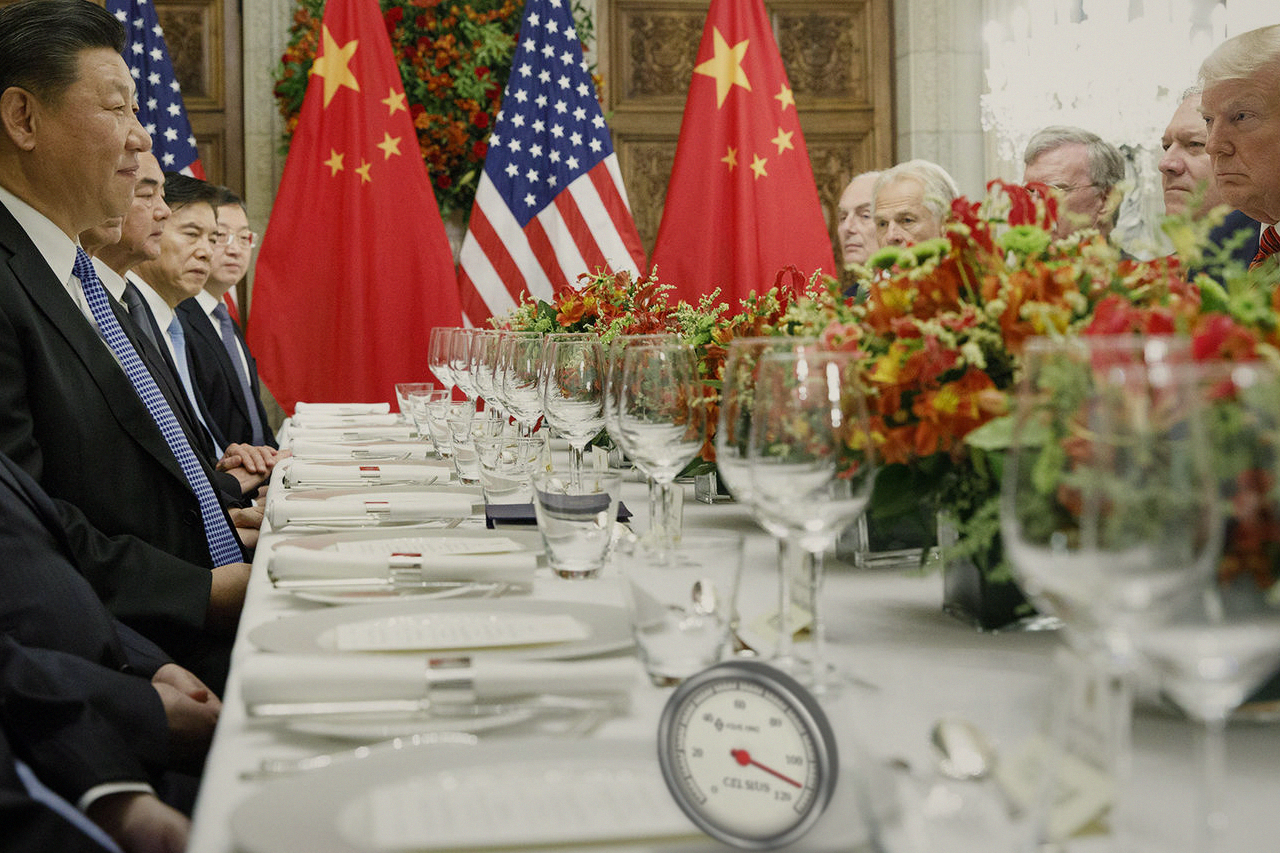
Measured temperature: 110
